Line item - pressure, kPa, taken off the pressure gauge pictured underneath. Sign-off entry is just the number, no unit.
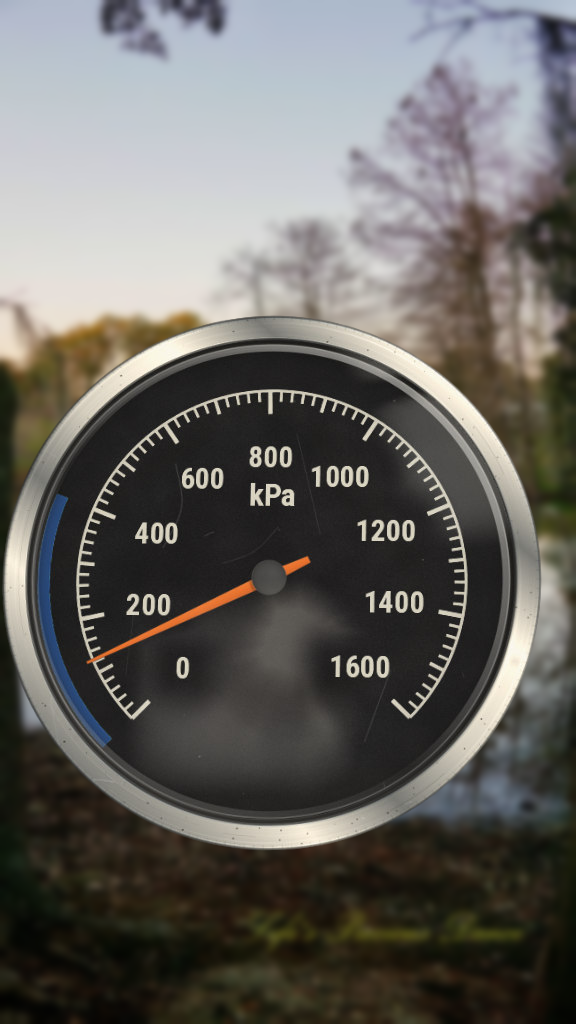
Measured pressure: 120
